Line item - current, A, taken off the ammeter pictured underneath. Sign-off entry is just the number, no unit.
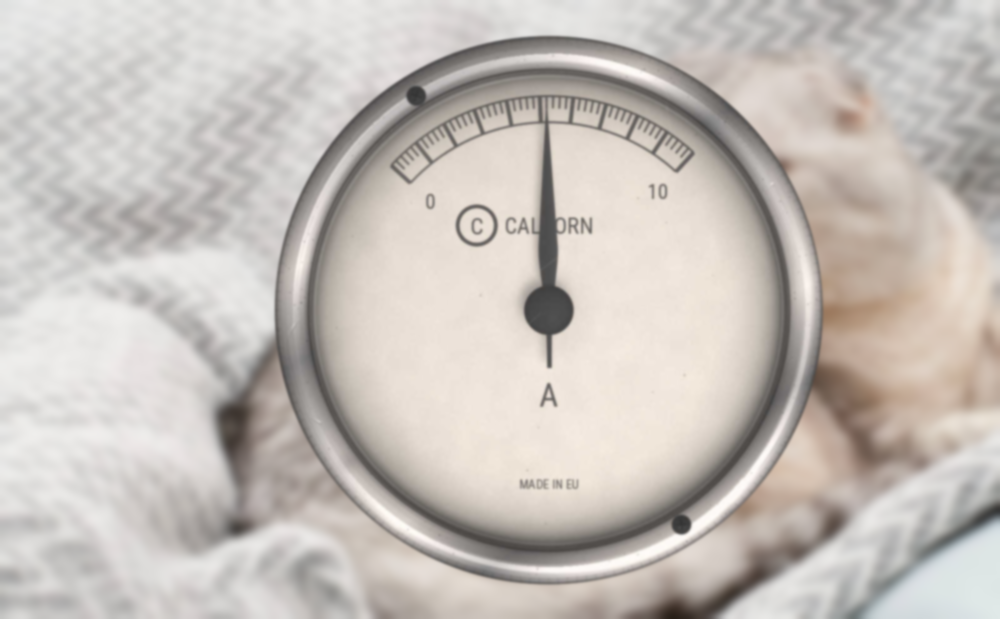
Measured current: 5.2
